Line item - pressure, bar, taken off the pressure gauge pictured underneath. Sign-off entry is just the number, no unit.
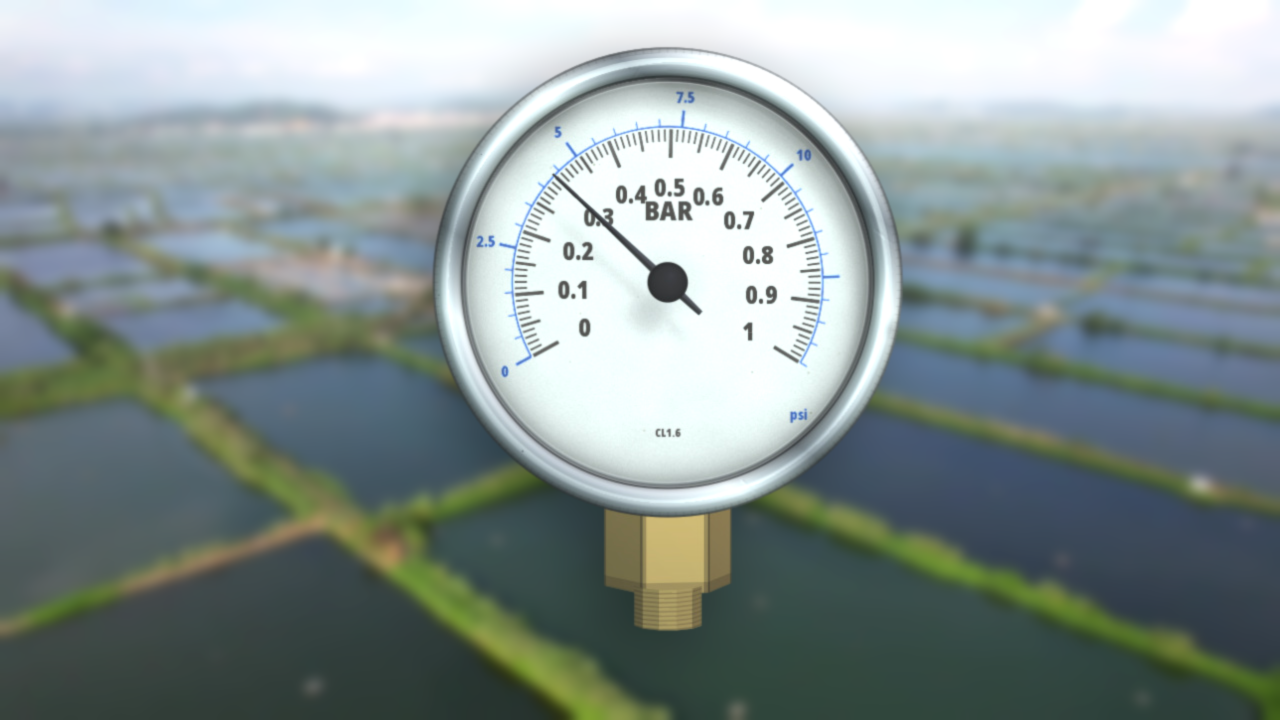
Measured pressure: 0.3
